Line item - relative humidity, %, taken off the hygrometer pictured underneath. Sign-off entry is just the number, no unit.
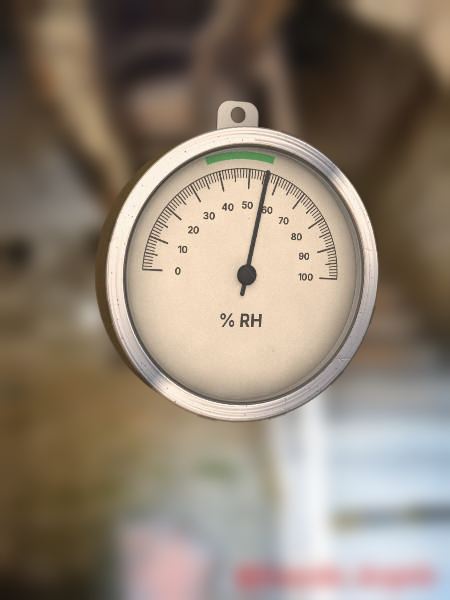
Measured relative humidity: 55
